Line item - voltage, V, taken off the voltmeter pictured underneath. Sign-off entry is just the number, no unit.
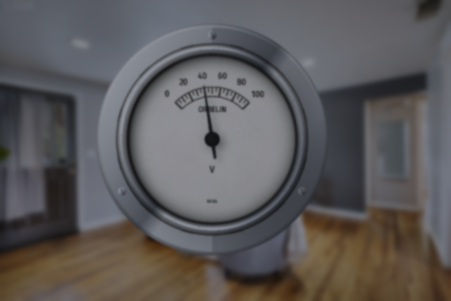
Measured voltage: 40
